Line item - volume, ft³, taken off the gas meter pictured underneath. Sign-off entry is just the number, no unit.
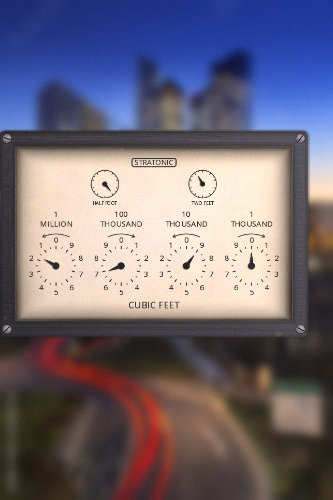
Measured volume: 169000
